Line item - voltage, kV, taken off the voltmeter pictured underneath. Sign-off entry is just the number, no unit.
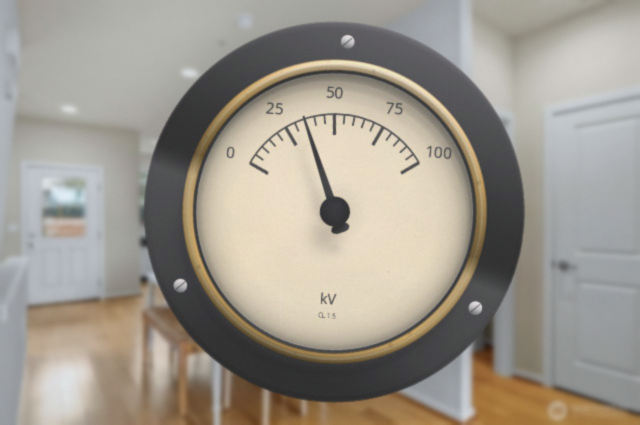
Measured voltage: 35
